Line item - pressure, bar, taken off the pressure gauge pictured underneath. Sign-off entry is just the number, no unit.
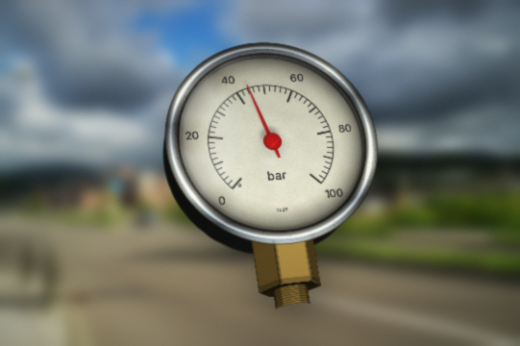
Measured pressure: 44
